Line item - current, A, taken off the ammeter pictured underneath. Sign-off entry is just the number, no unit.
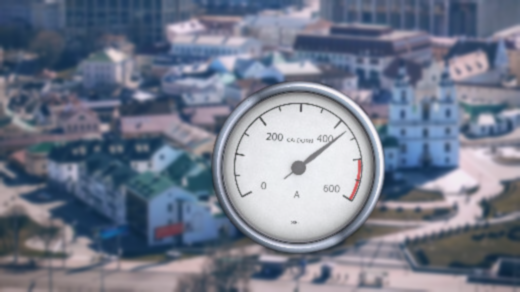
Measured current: 425
